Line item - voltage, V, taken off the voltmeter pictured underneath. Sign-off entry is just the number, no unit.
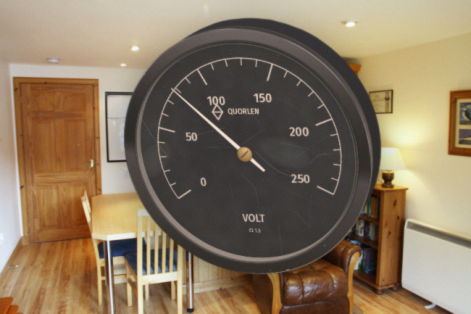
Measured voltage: 80
